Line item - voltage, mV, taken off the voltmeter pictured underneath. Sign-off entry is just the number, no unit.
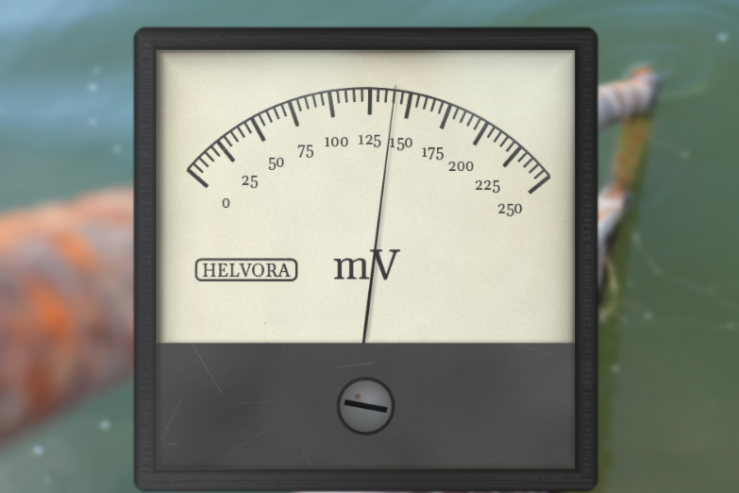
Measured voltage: 140
